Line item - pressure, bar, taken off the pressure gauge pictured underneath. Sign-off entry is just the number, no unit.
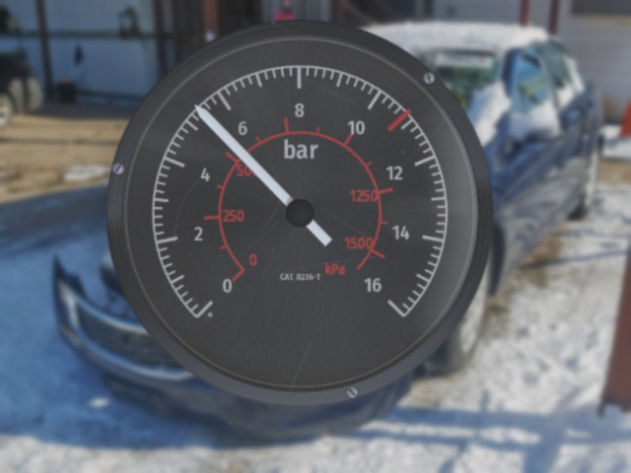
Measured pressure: 5.4
